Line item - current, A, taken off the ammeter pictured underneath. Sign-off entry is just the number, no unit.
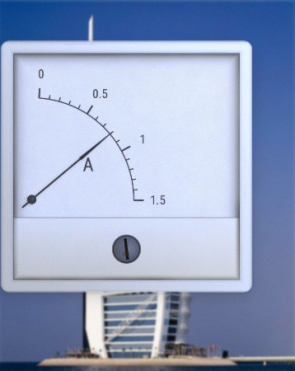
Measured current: 0.8
